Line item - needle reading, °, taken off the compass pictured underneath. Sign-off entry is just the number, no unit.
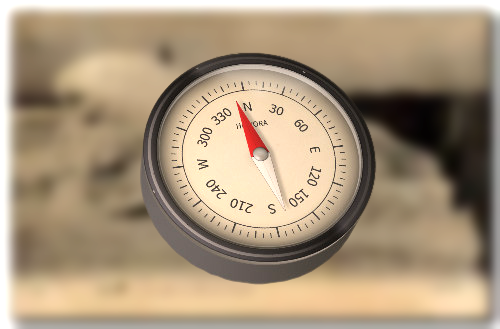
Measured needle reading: 350
